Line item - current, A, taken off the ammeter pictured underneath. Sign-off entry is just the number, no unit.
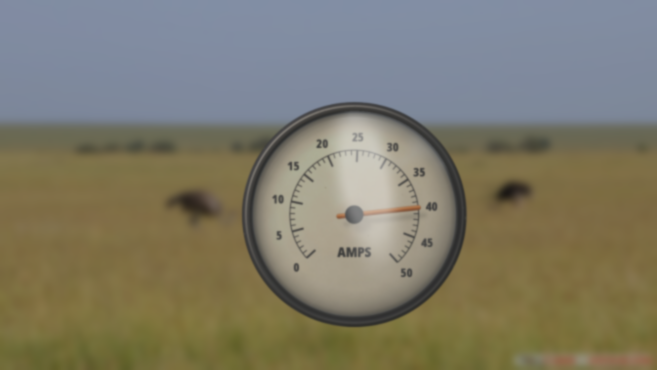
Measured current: 40
